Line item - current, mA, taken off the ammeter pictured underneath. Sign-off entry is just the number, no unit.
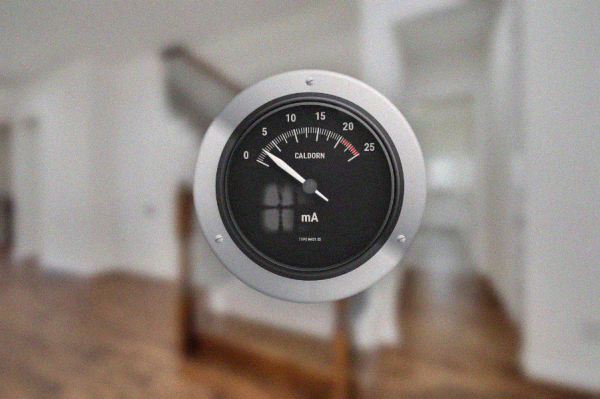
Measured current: 2.5
